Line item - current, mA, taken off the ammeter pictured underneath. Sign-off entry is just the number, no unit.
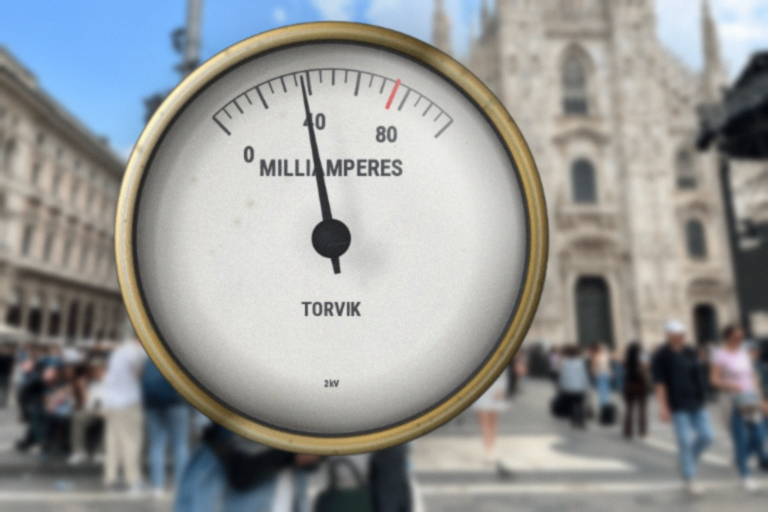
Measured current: 37.5
